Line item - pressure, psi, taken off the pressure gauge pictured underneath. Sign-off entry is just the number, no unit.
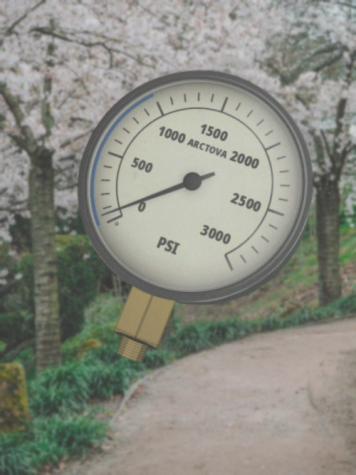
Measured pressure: 50
